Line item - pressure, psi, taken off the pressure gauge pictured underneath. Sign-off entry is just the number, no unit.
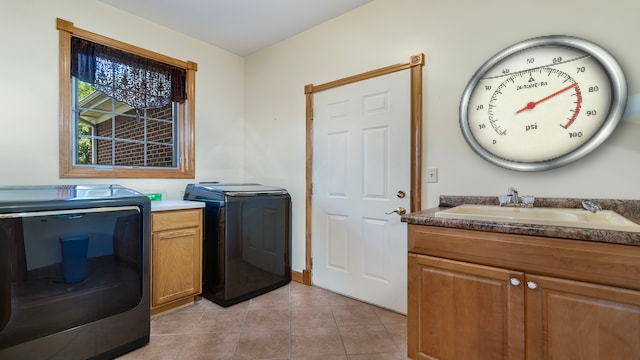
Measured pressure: 75
